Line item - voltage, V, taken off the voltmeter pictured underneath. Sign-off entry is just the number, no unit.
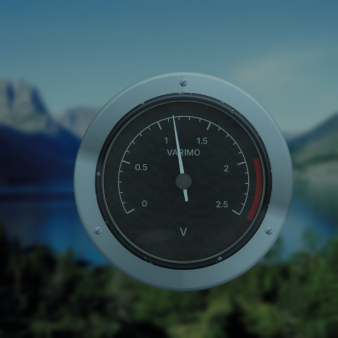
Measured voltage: 1.15
